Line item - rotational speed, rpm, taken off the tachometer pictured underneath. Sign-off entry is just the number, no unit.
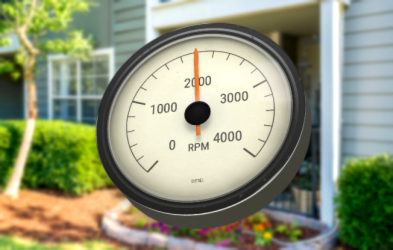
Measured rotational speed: 2000
